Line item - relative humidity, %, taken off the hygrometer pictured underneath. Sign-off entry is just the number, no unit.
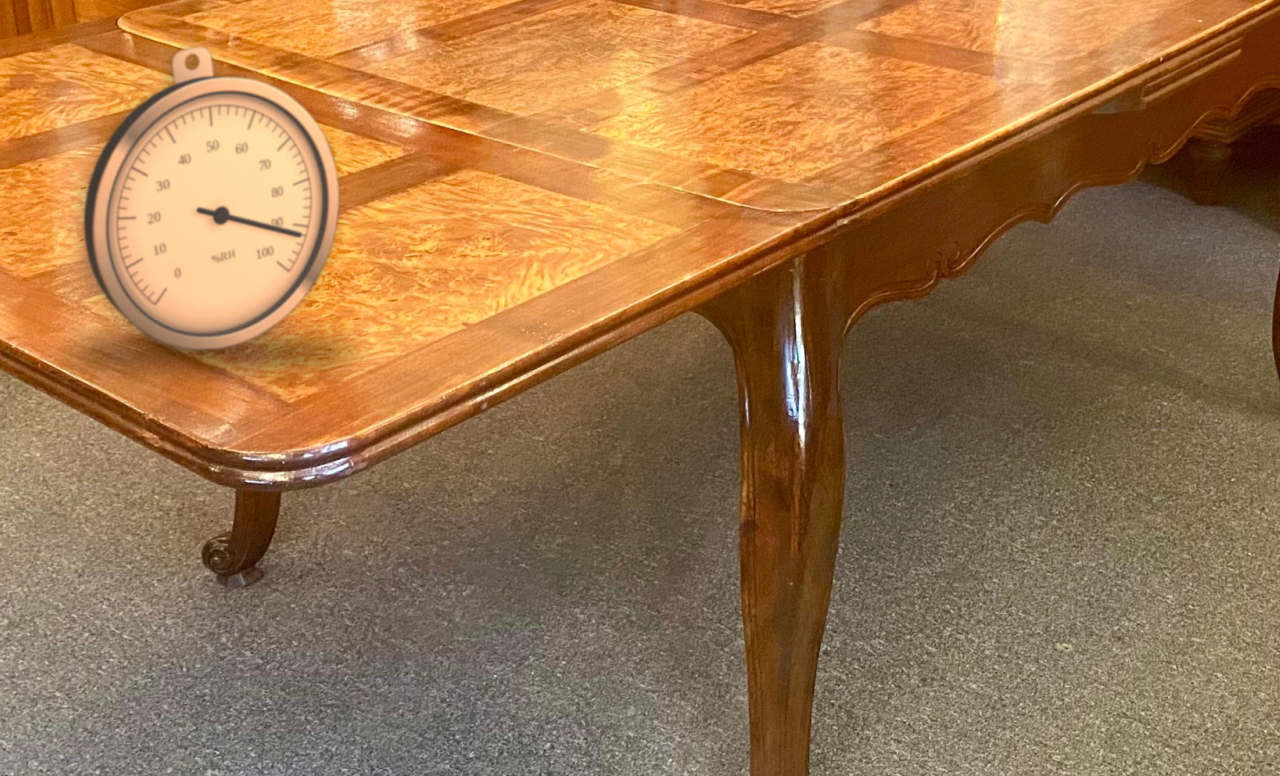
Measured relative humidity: 92
